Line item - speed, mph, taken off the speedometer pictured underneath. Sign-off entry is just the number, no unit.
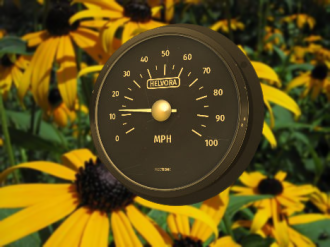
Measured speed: 12.5
